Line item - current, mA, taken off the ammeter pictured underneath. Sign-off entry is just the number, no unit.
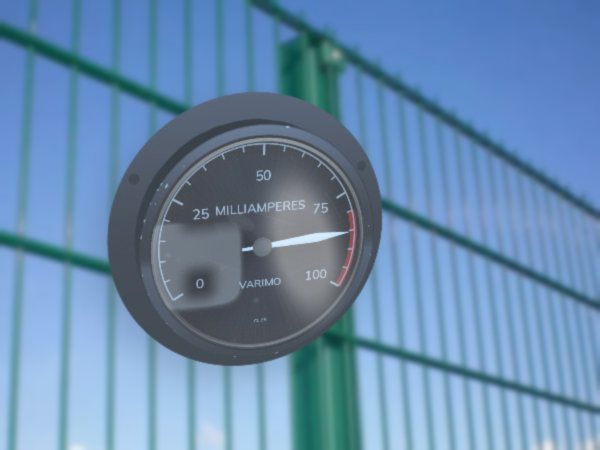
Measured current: 85
